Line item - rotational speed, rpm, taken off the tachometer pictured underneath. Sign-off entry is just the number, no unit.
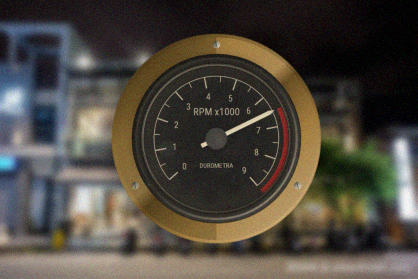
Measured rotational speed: 6500
